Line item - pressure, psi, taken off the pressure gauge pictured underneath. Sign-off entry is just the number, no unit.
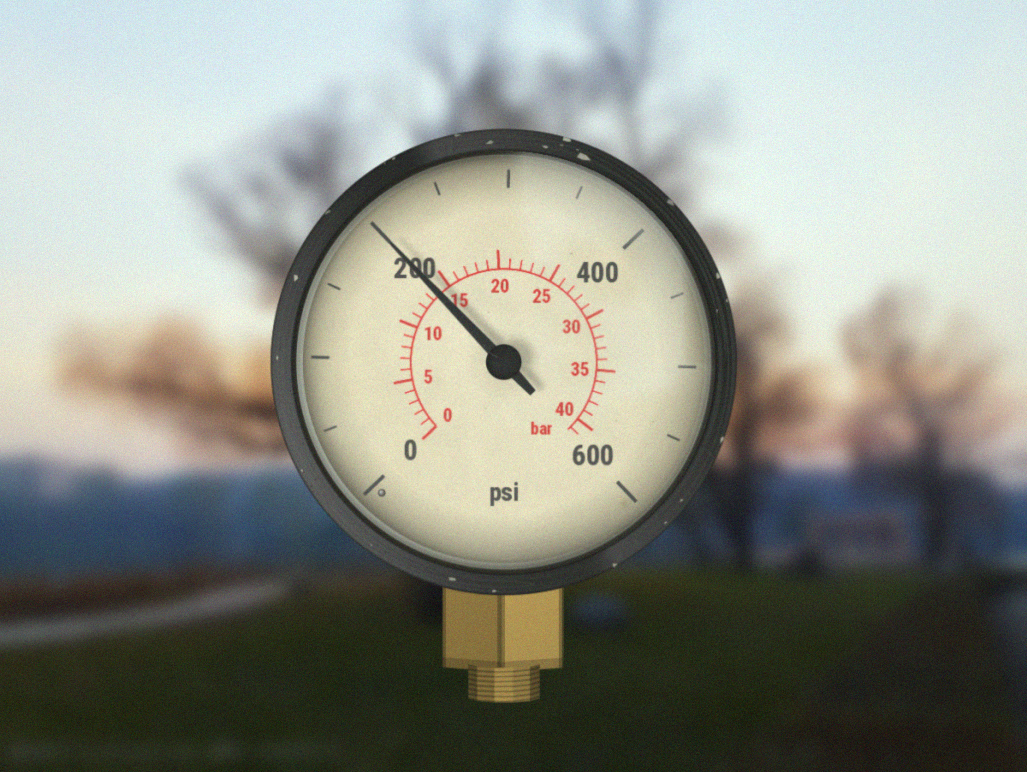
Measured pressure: 200
